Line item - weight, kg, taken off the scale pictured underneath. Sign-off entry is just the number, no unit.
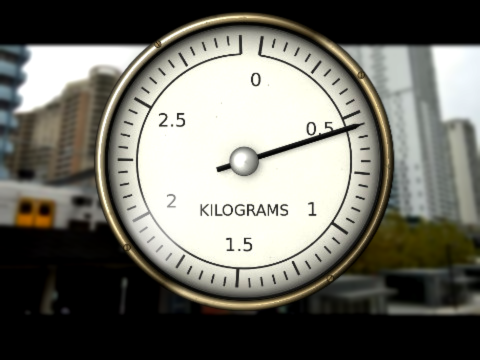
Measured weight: 0.55
